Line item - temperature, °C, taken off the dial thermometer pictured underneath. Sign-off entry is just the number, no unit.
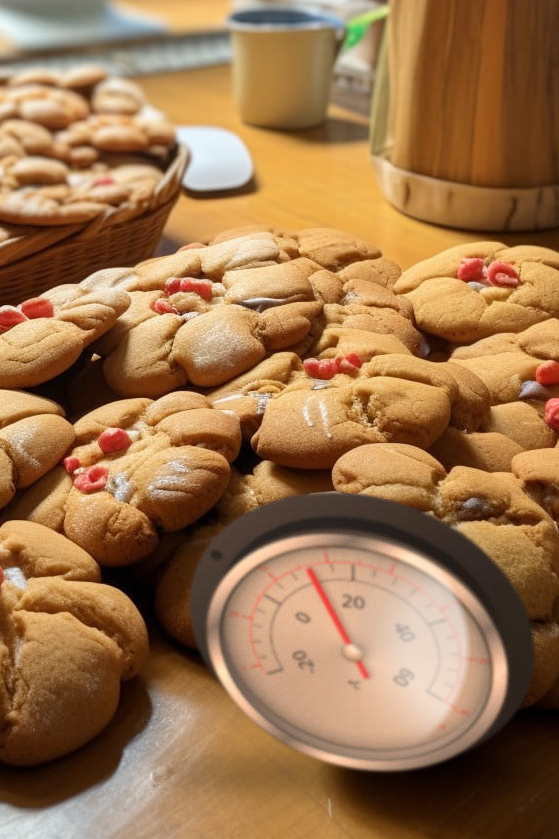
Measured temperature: 12
